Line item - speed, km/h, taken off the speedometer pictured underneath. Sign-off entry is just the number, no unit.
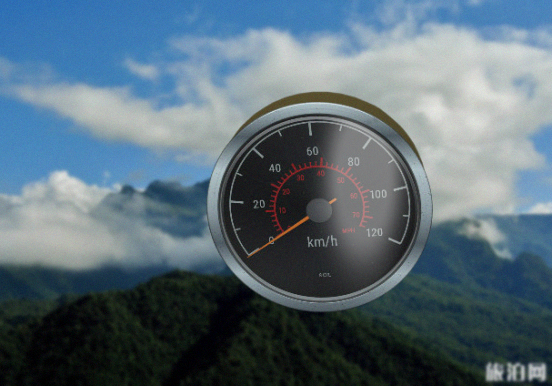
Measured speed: 0
